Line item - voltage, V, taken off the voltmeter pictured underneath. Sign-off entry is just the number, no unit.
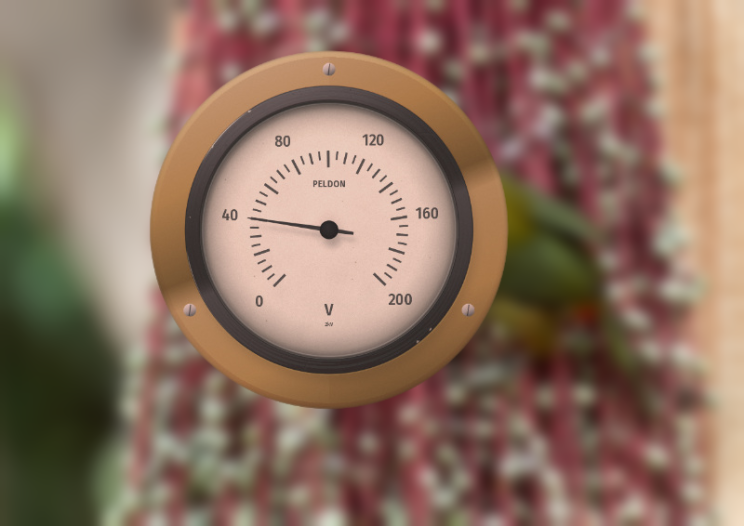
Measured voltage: 40
